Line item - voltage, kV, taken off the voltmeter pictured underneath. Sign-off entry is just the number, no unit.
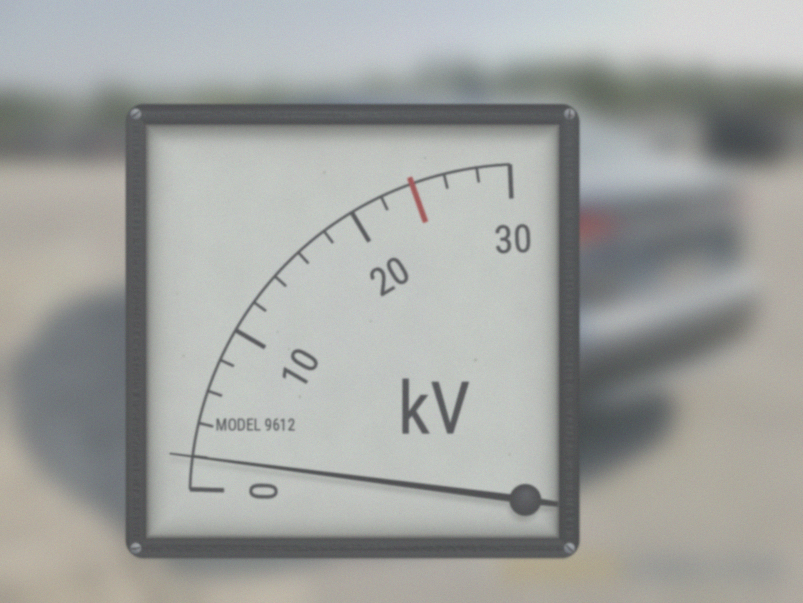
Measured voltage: 2
